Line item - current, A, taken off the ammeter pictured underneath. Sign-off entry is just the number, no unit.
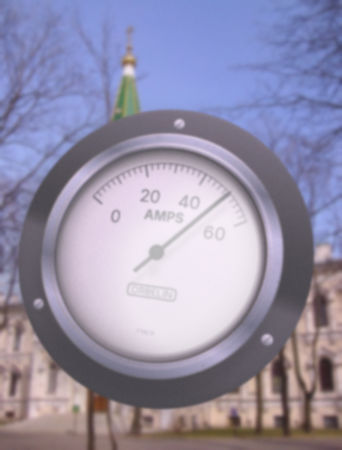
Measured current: 50
